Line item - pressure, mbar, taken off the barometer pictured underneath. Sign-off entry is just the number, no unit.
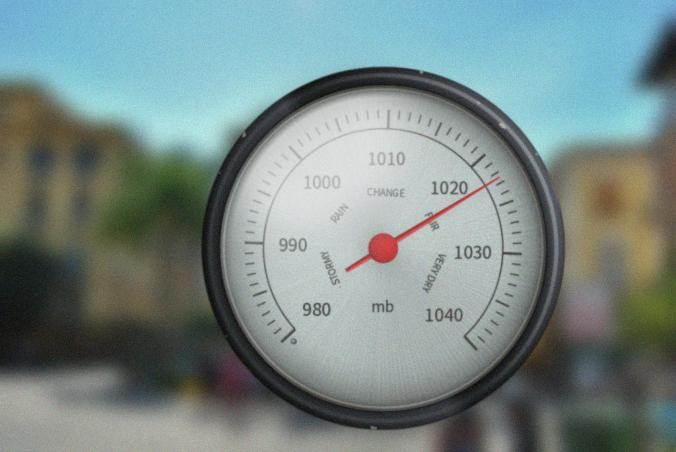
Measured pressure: 1022.5
